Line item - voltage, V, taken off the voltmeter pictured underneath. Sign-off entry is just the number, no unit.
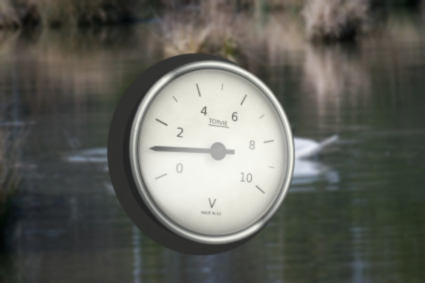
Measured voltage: 1
